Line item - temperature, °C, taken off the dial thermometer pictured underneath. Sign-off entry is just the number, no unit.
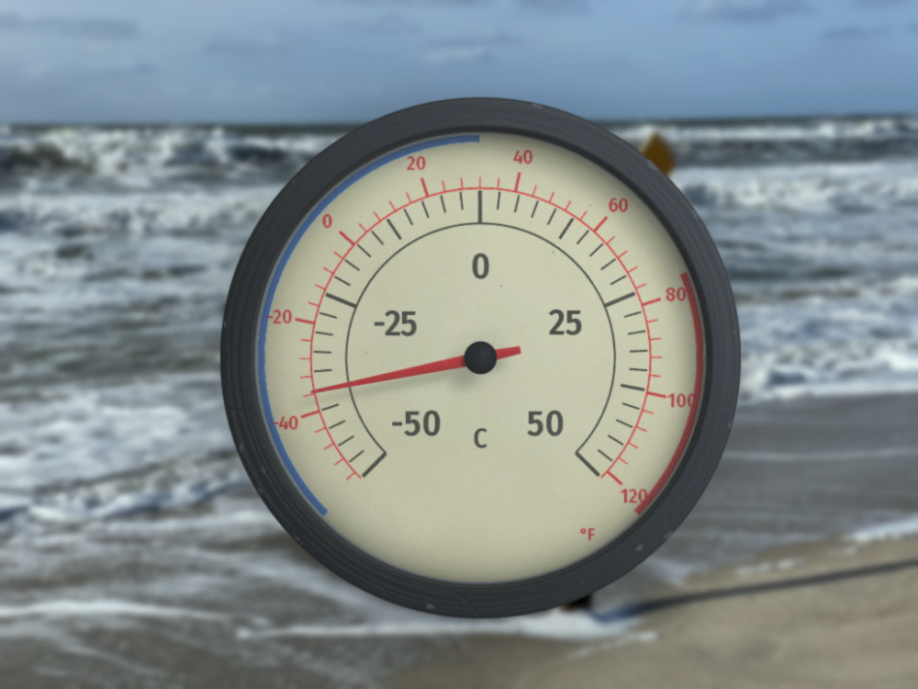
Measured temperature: -37.5
